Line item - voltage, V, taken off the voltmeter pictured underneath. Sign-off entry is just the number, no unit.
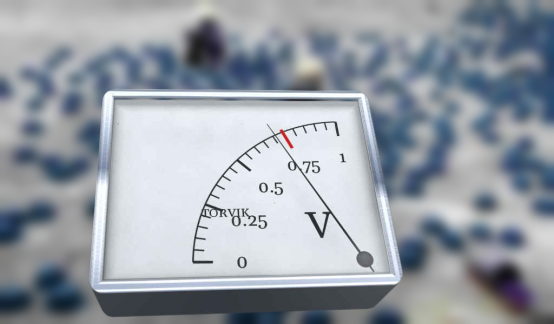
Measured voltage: 0.7
